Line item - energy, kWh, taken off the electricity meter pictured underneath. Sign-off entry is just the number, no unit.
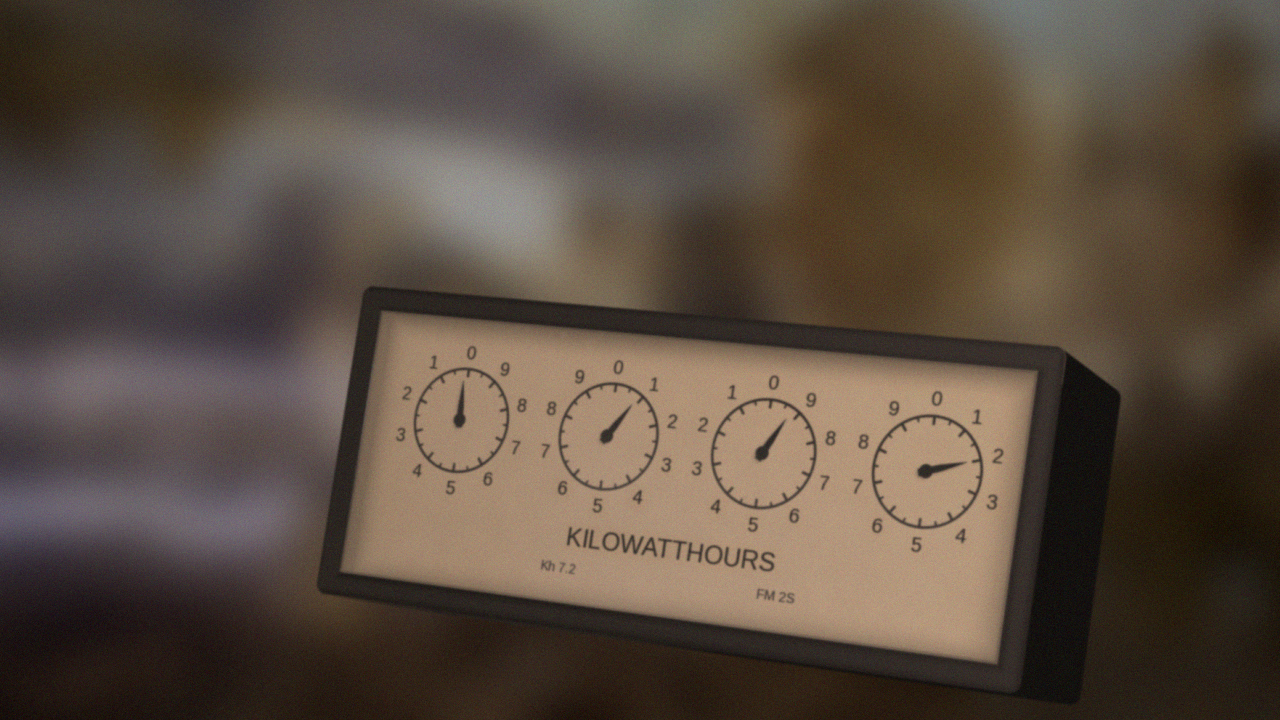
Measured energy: 92
